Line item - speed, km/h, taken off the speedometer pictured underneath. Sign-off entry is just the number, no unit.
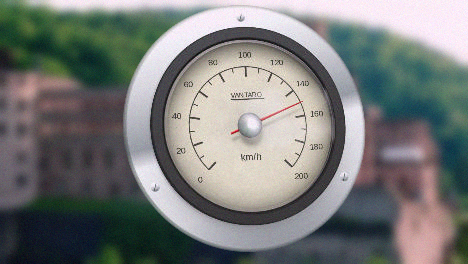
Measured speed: 150
